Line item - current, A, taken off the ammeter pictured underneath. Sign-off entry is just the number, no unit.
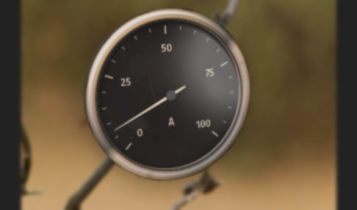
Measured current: 7.5
